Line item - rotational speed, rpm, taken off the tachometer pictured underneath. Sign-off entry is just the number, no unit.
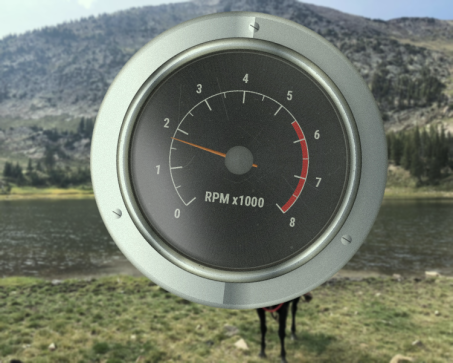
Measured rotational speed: 1750
